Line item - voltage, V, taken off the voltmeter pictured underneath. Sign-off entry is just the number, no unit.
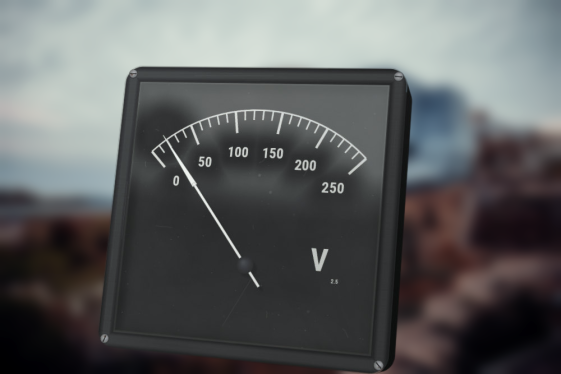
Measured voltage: 20
